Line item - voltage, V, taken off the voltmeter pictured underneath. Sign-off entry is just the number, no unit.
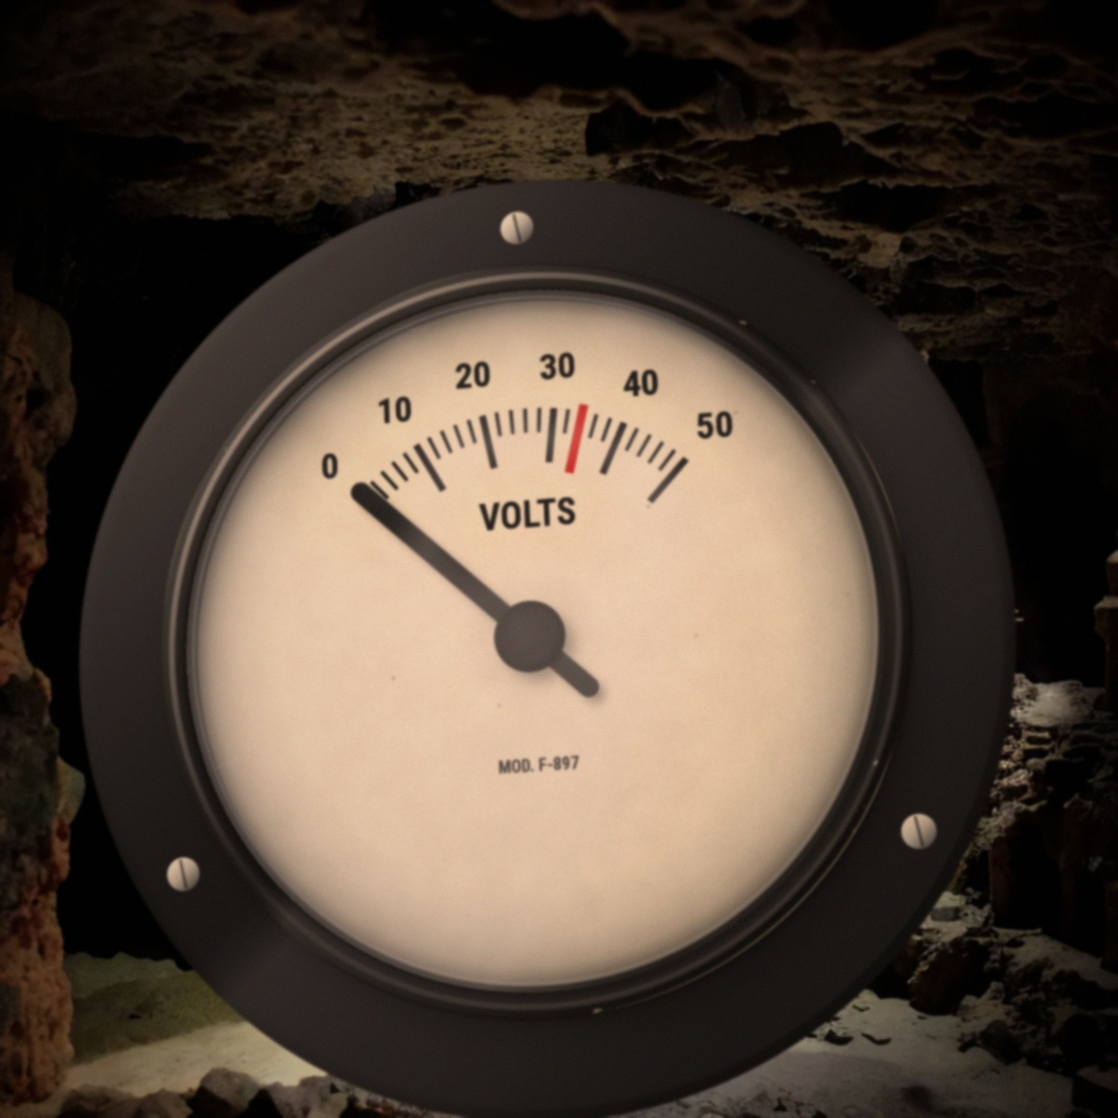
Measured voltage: 0
